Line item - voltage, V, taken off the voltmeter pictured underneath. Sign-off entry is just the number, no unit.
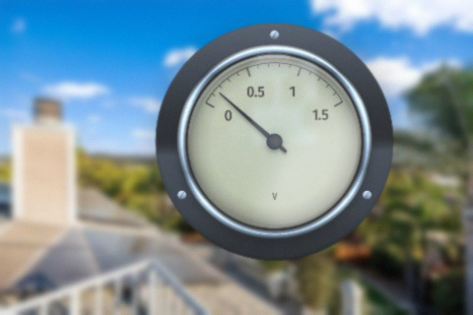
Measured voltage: 0.15
